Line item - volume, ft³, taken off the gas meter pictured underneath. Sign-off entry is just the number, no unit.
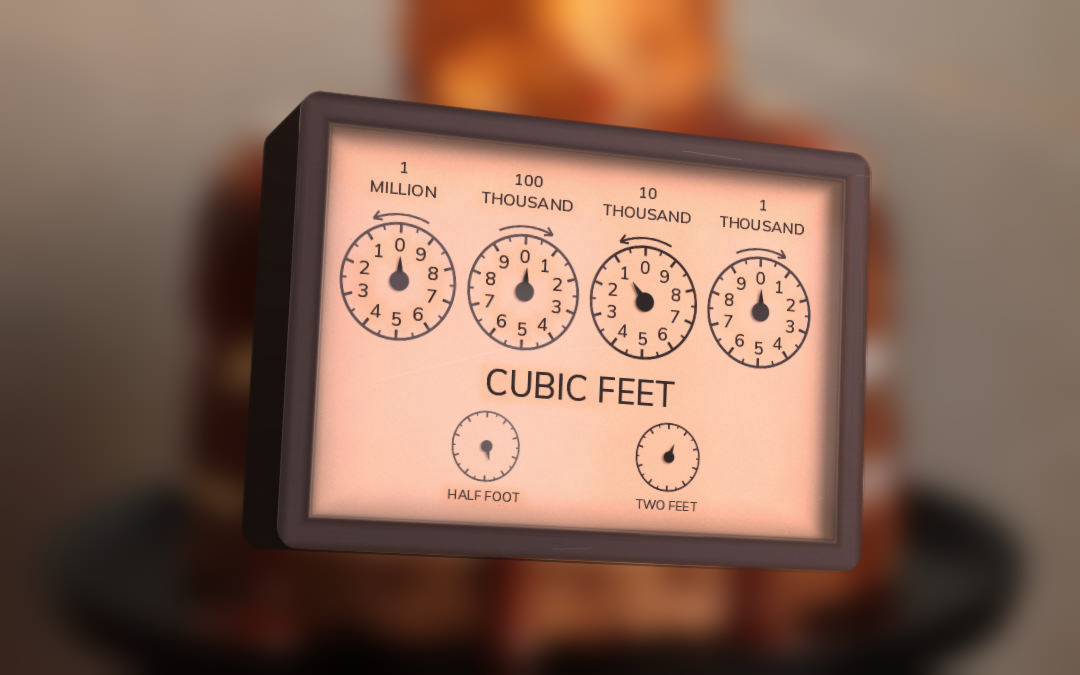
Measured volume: 1000
